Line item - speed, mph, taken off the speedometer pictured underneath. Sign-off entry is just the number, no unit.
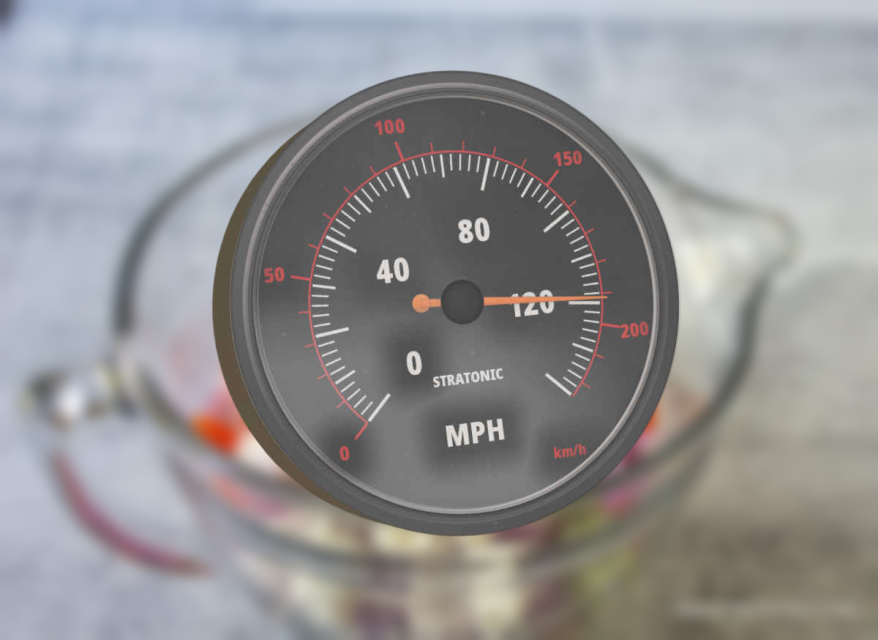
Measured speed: 119
